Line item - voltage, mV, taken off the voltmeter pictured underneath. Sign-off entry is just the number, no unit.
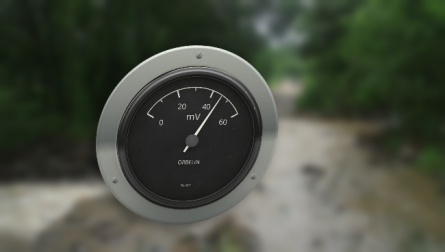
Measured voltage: 45
